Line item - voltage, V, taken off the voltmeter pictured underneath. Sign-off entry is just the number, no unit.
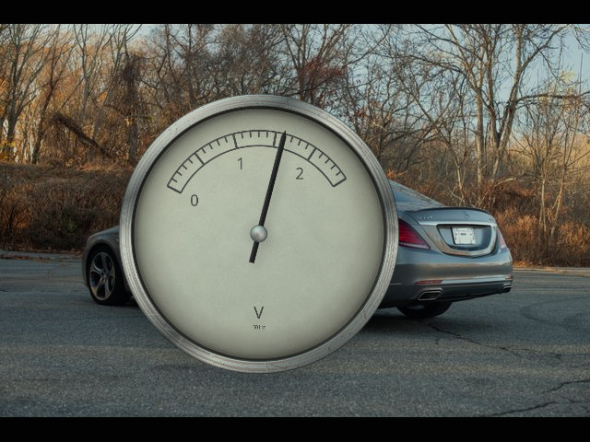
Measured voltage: 1.6
